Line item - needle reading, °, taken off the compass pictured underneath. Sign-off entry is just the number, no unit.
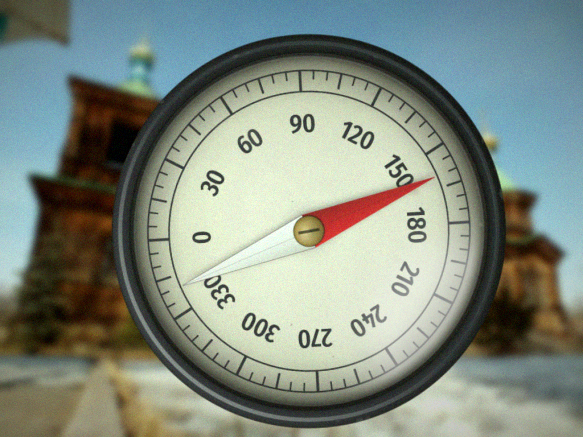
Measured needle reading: 160
